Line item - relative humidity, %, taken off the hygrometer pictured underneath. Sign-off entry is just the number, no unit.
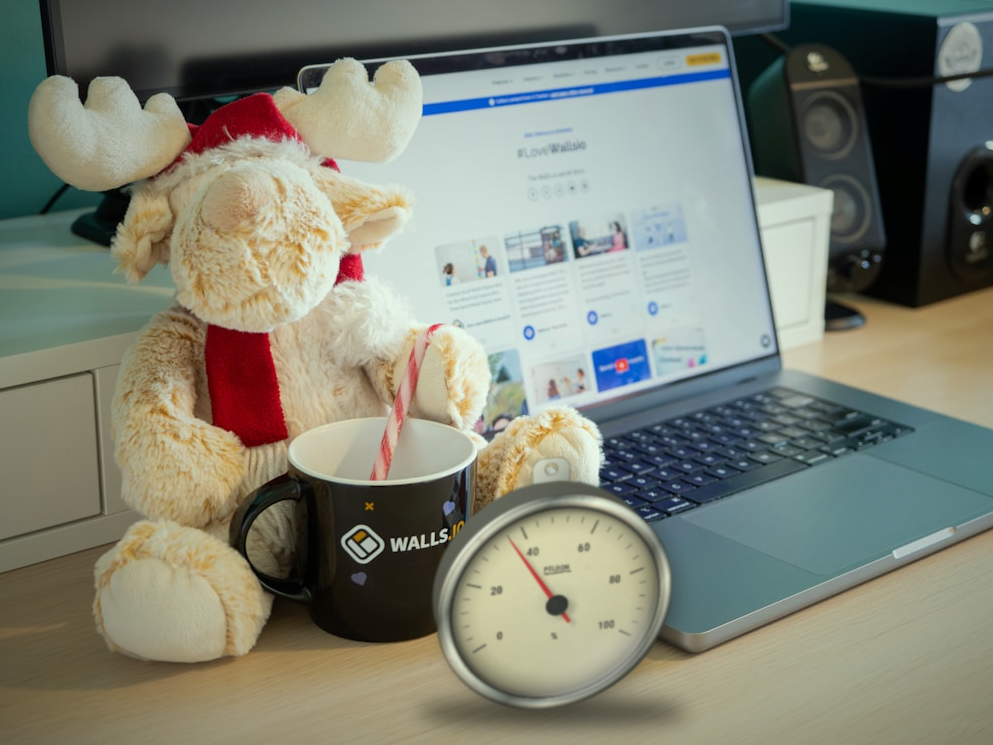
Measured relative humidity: 36
